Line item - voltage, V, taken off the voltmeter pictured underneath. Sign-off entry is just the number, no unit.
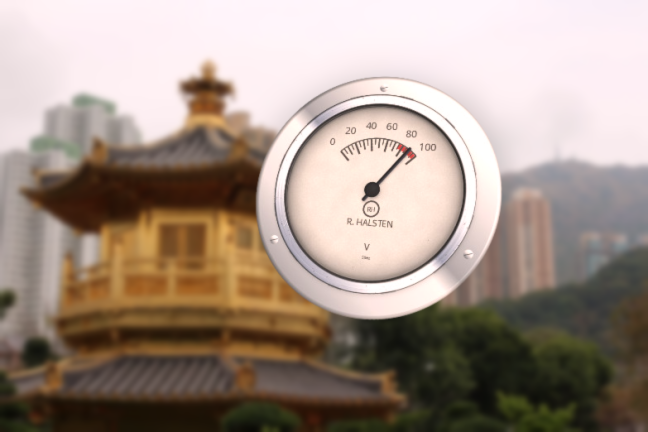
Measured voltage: 90
